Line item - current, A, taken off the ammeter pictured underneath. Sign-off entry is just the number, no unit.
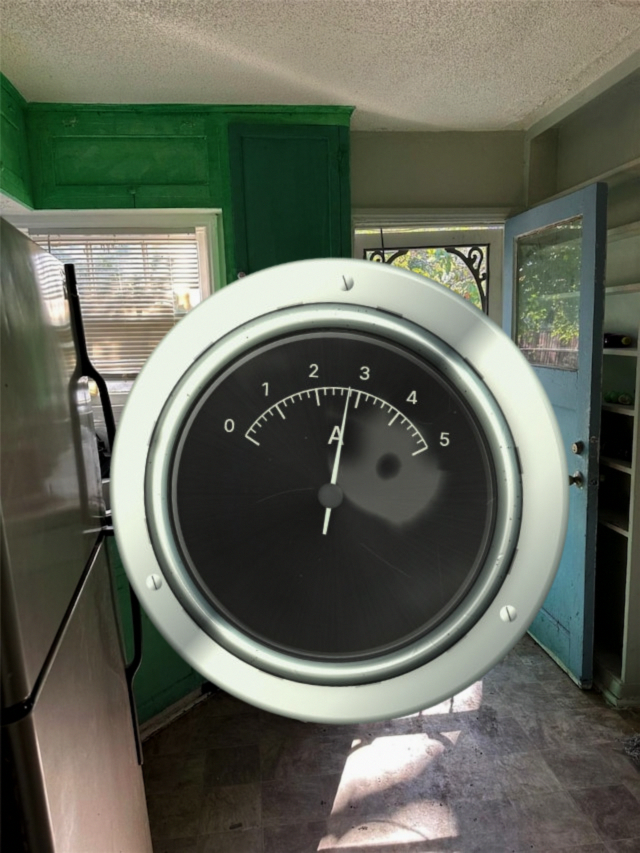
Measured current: 2.8
